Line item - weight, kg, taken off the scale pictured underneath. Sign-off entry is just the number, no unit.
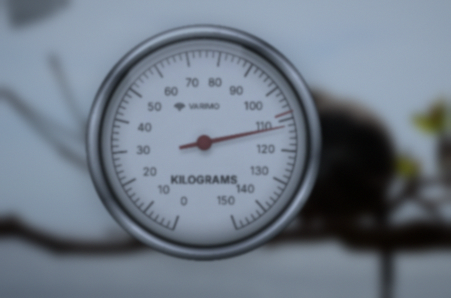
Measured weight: 112
